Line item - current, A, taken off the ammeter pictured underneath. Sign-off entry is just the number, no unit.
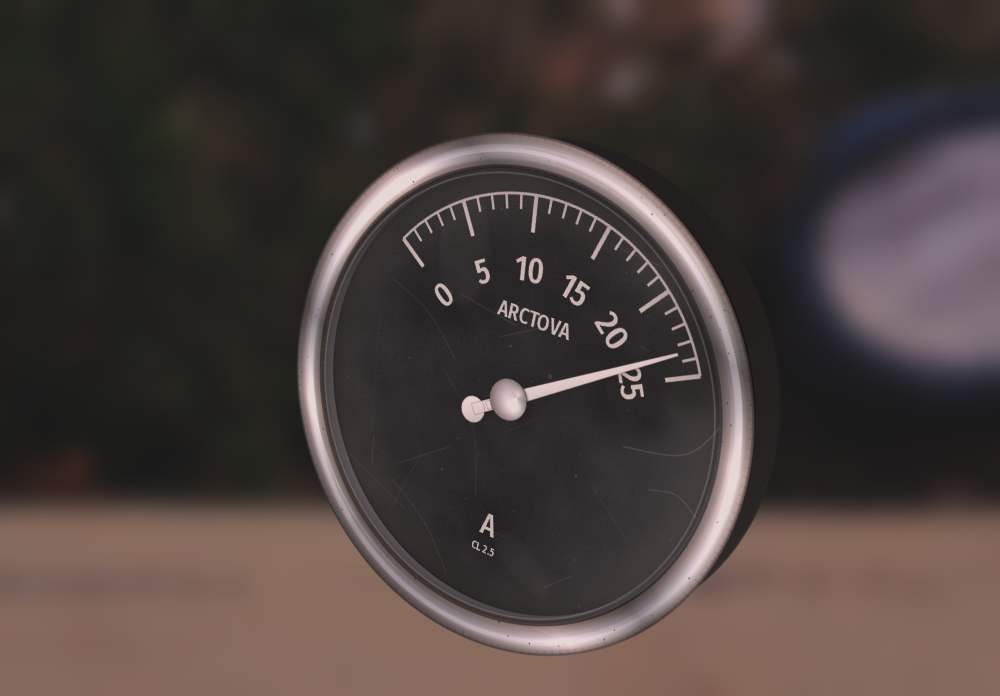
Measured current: 23.5
